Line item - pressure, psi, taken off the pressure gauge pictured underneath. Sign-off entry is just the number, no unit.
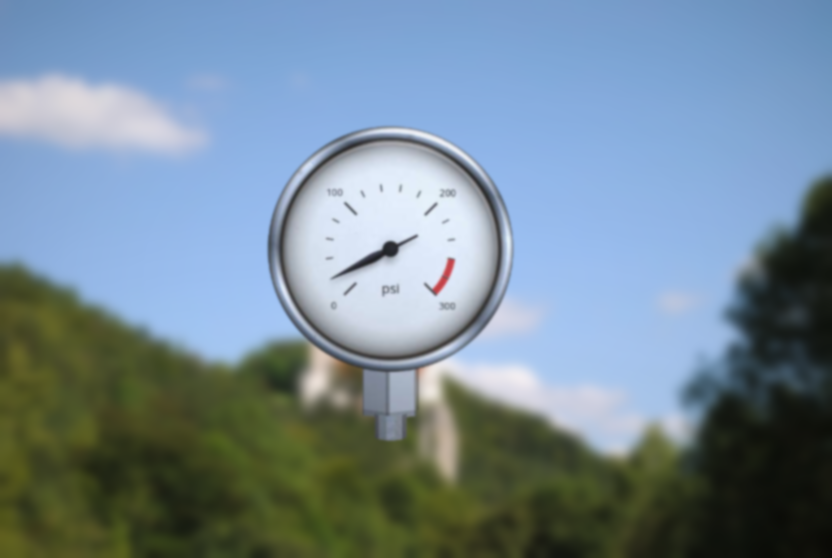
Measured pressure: 20
